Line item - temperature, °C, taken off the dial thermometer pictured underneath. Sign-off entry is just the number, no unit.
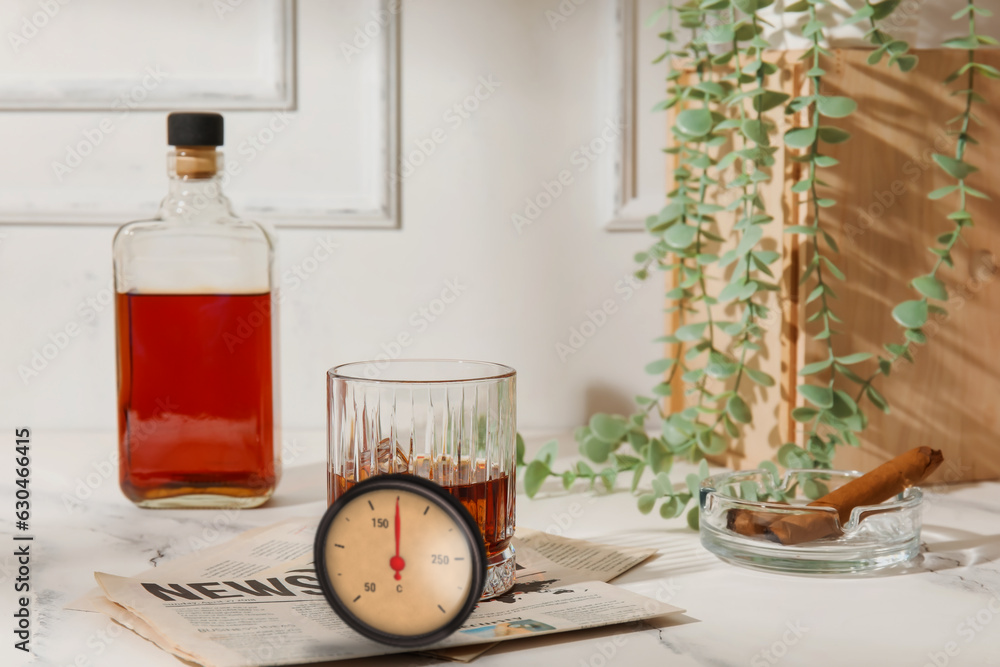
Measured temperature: 175
